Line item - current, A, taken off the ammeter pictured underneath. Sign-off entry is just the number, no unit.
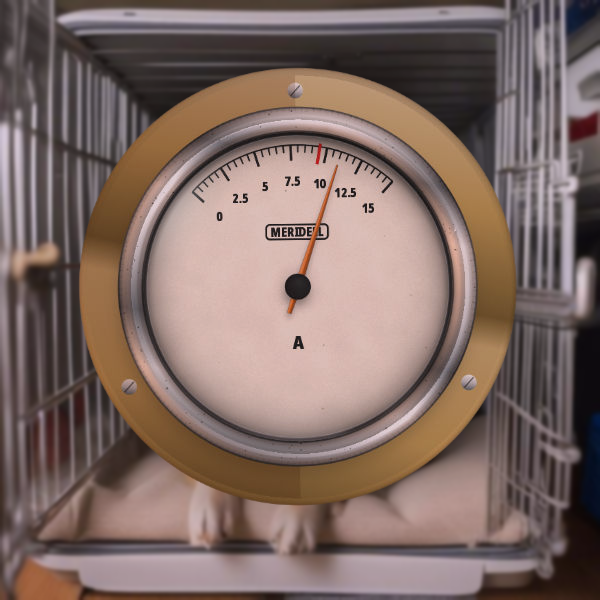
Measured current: 11
